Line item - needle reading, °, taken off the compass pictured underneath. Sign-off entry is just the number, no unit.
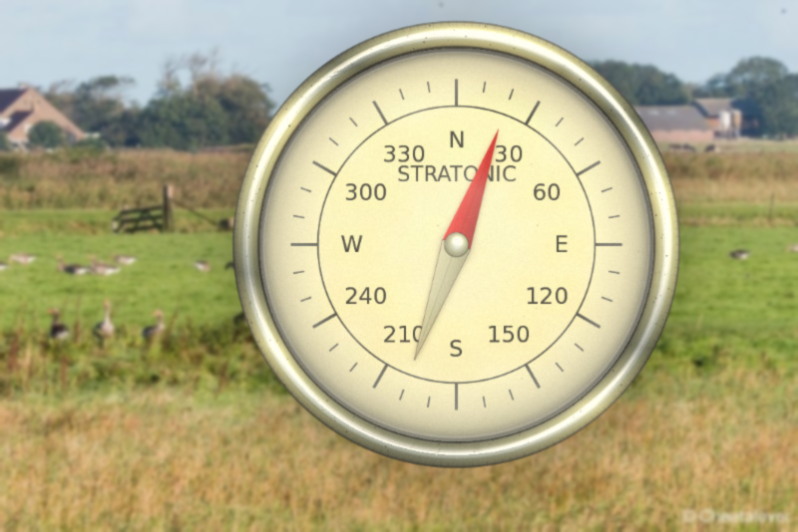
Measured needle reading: 20
